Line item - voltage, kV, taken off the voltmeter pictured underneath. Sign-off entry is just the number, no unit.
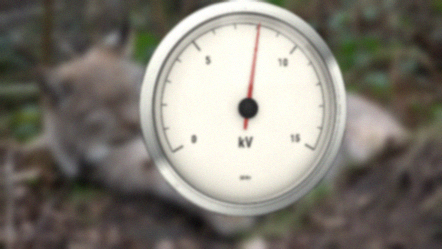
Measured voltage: 8
